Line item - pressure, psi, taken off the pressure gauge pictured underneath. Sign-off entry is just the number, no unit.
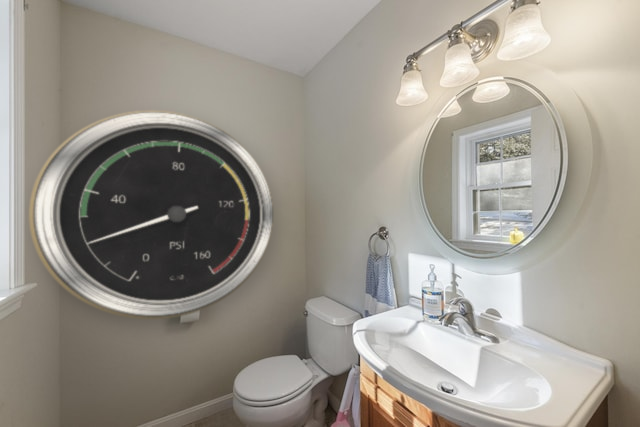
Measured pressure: 20
